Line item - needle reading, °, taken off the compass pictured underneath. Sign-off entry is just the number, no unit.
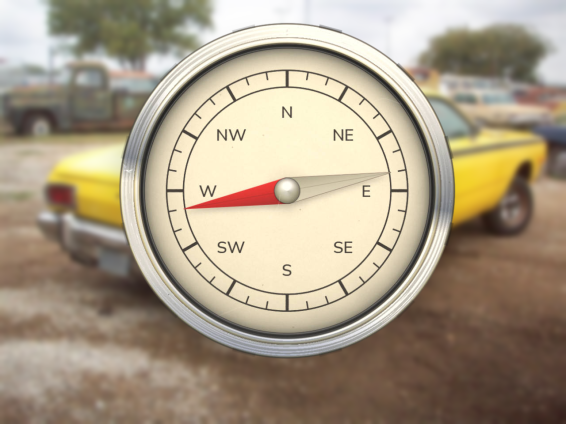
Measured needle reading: 260
